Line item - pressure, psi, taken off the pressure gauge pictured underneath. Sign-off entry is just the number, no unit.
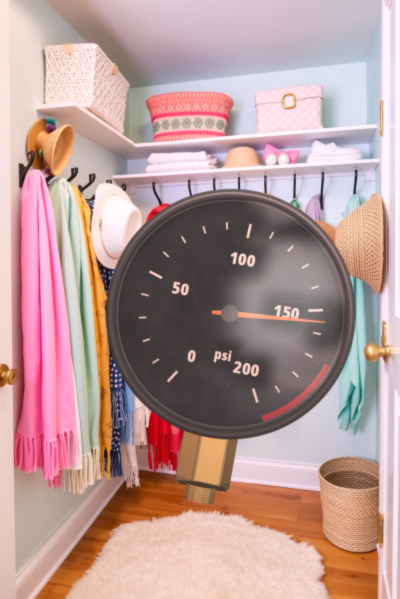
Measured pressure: 155
